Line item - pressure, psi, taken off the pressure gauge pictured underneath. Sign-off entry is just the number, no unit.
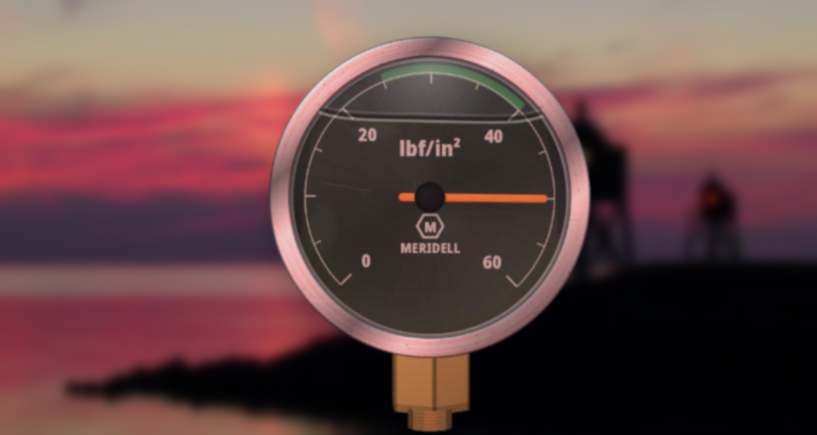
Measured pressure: 50
